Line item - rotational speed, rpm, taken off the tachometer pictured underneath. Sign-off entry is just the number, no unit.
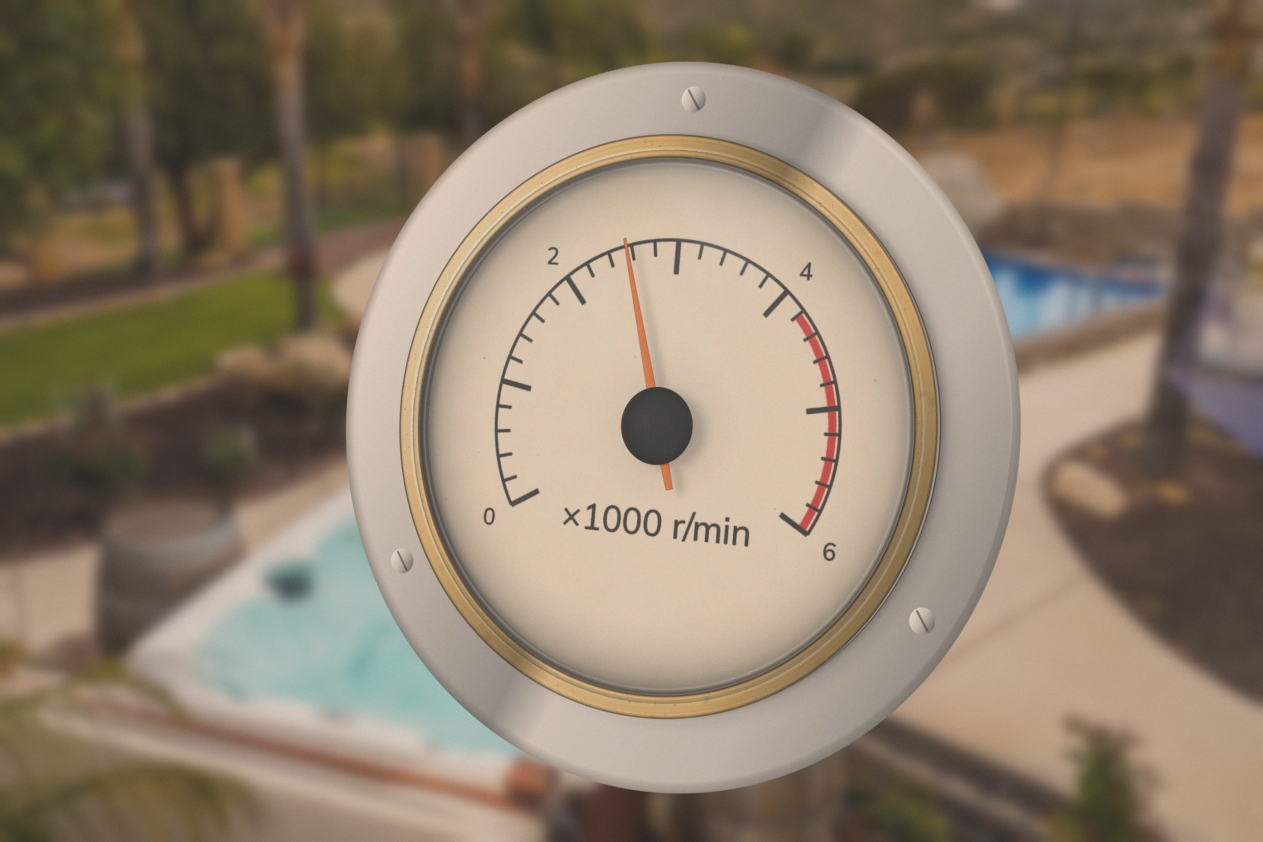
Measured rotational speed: 2600
